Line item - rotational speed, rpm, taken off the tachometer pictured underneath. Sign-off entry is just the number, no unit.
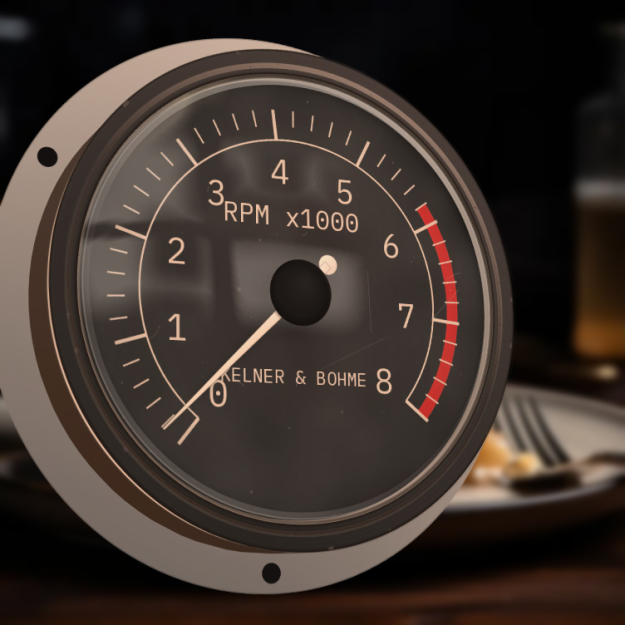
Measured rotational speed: 200
